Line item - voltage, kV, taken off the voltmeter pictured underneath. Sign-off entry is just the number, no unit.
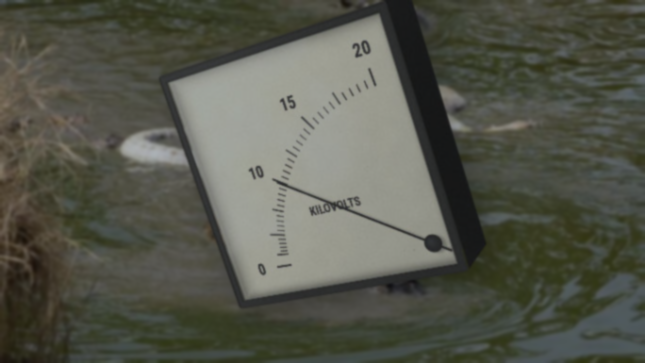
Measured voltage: 10
